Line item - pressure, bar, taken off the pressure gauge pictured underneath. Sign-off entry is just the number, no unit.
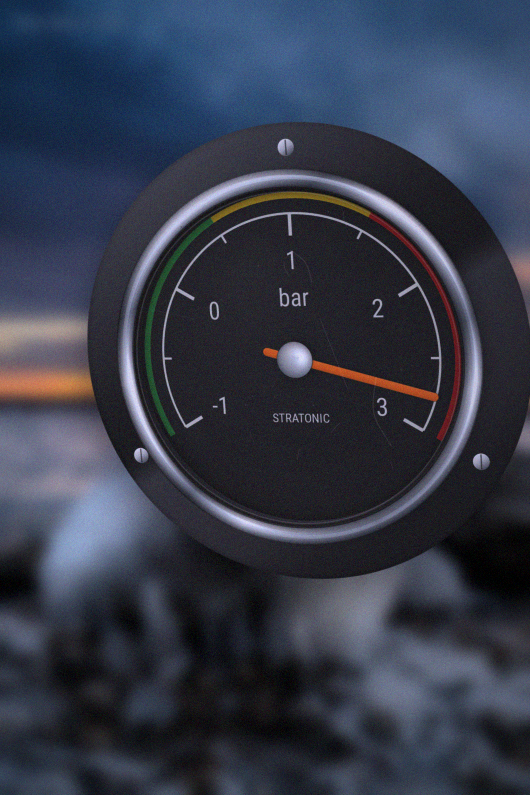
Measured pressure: 2.75
